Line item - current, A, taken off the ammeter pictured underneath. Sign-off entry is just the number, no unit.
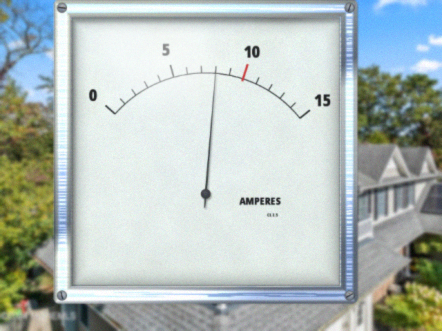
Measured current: 8
